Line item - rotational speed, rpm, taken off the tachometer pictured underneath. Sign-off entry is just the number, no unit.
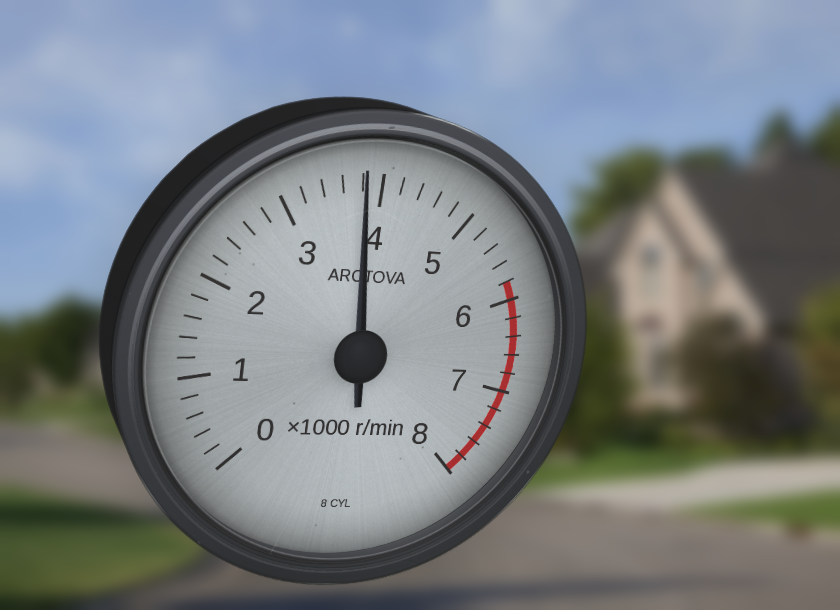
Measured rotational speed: 3800
